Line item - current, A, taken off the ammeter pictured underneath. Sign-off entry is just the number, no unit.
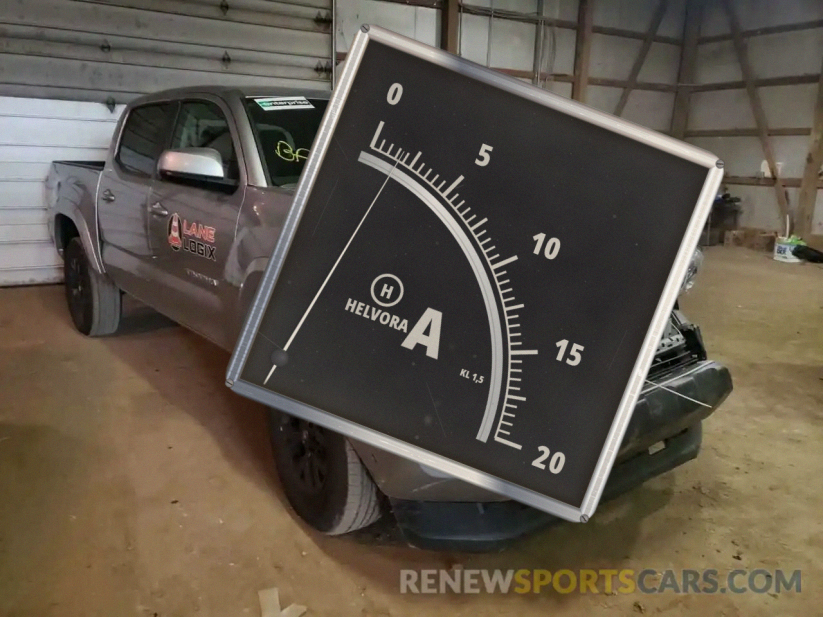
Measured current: 1.75
